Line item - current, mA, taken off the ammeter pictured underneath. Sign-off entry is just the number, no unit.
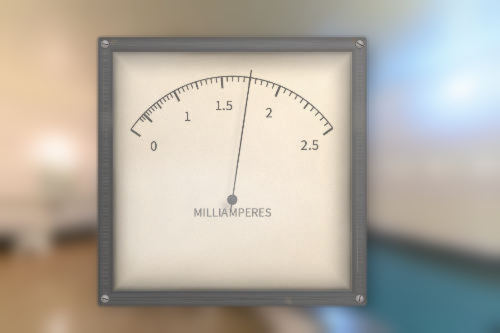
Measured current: 1.75
